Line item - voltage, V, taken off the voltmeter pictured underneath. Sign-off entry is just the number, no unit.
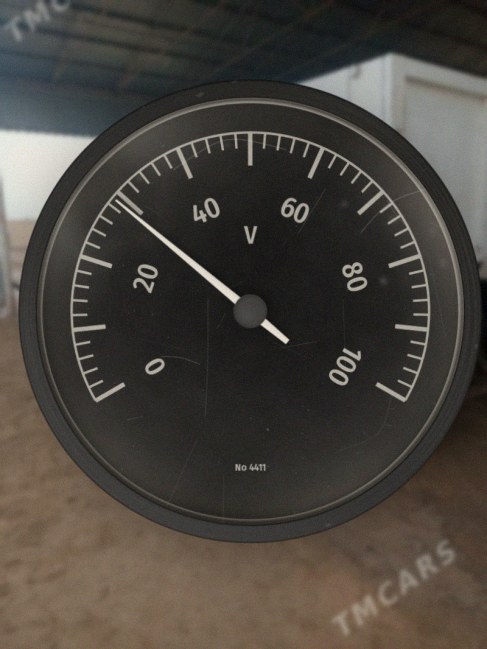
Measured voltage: 29
